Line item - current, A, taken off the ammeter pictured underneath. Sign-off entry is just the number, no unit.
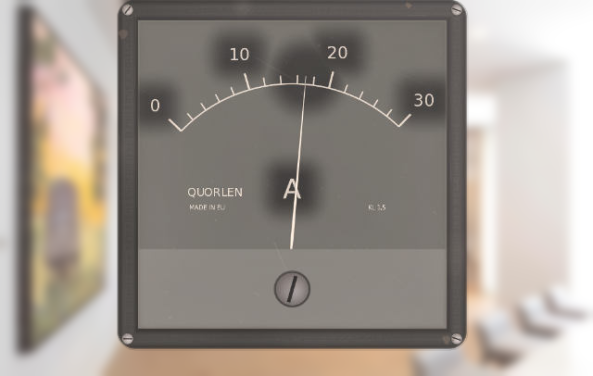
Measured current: 17
